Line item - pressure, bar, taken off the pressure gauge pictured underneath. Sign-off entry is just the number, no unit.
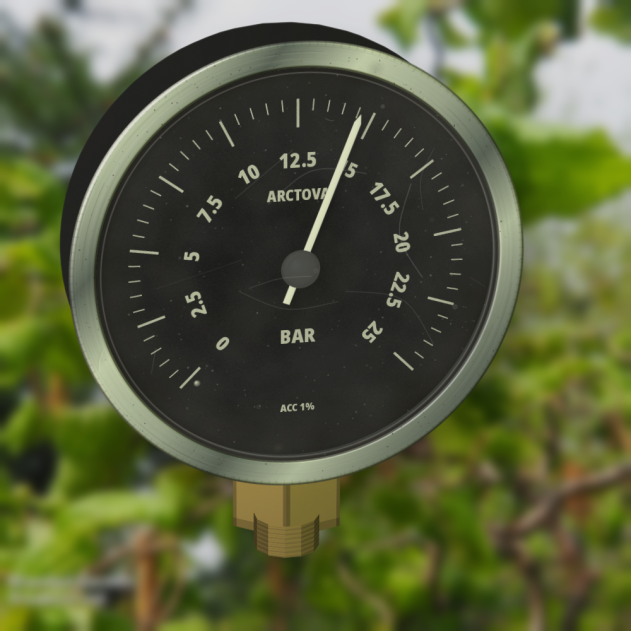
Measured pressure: 14.5
